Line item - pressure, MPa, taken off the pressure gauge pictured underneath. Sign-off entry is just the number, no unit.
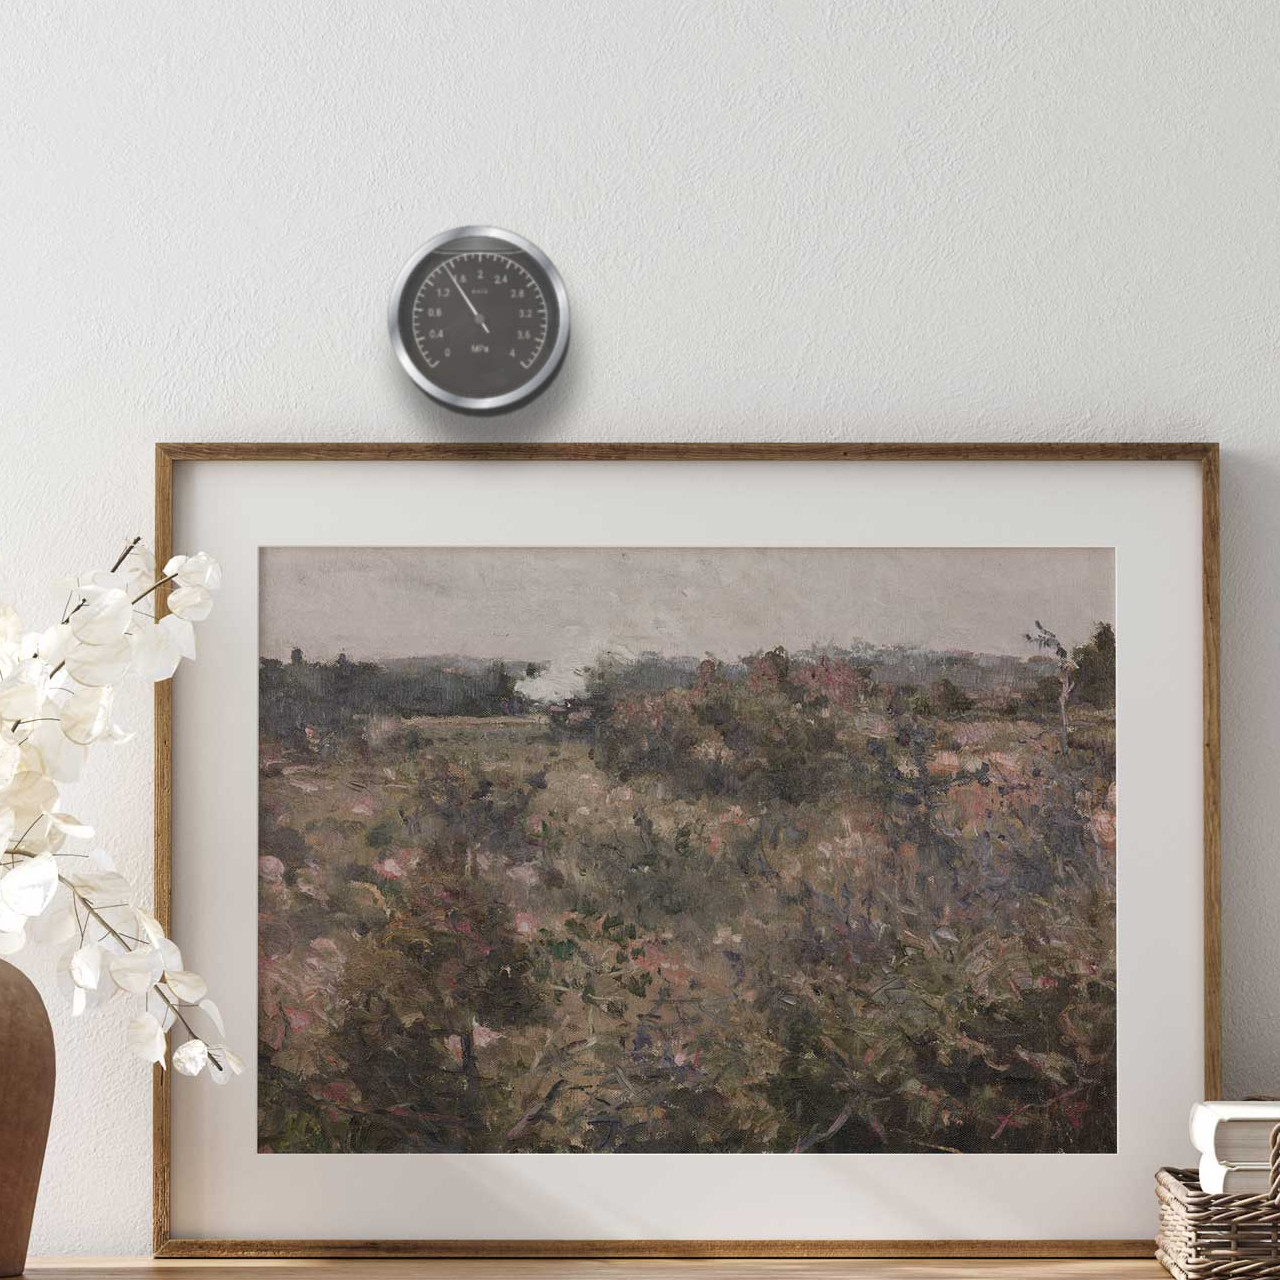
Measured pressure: 1.5
